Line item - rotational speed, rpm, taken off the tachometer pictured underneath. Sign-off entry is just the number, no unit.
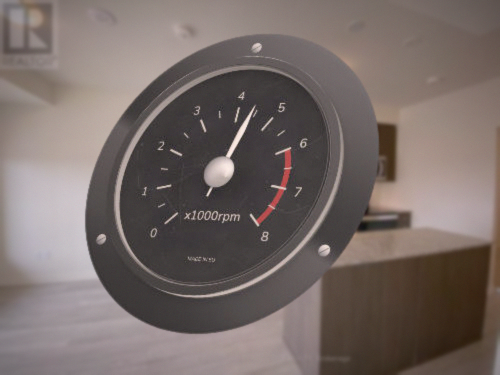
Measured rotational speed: 4500
